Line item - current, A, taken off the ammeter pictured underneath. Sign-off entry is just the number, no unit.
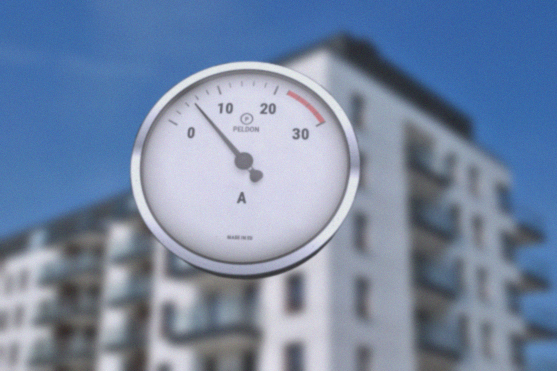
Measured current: 5
